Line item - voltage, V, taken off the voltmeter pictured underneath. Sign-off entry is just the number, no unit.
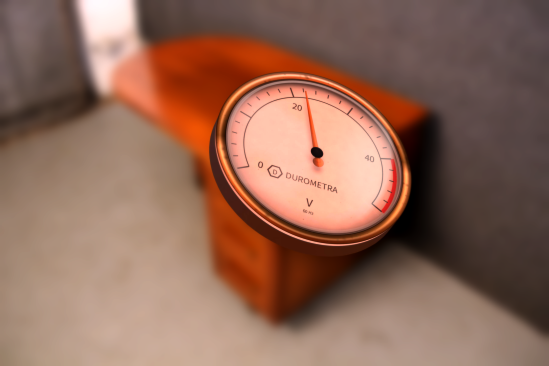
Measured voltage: 22
